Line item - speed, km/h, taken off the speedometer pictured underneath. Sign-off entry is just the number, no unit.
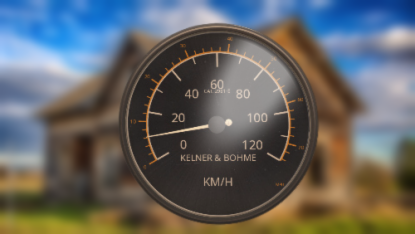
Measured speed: 10
